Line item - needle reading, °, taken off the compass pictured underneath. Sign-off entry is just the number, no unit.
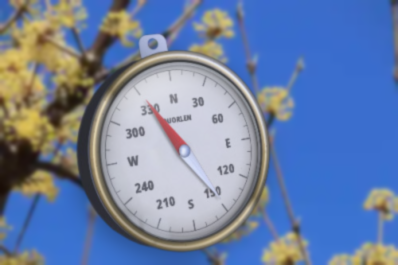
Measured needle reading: 330
